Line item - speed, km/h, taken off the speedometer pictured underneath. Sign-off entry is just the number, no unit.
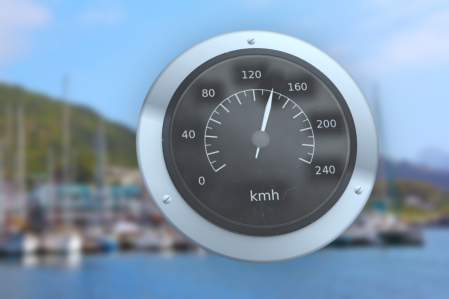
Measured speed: 140
